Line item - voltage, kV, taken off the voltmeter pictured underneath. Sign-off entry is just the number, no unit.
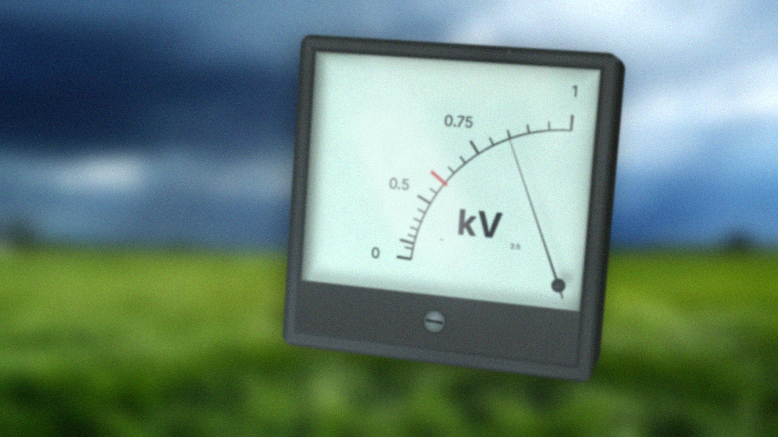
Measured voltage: 0.85
